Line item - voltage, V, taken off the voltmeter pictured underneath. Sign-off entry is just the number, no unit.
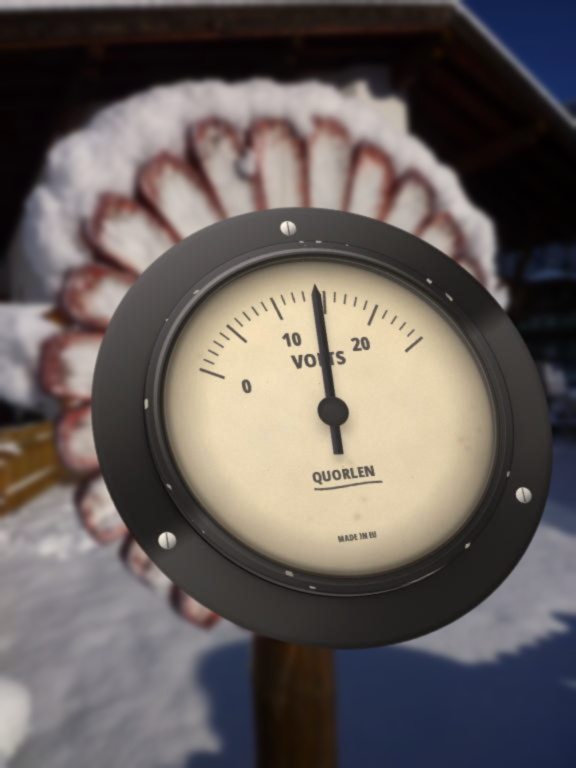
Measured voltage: 14
